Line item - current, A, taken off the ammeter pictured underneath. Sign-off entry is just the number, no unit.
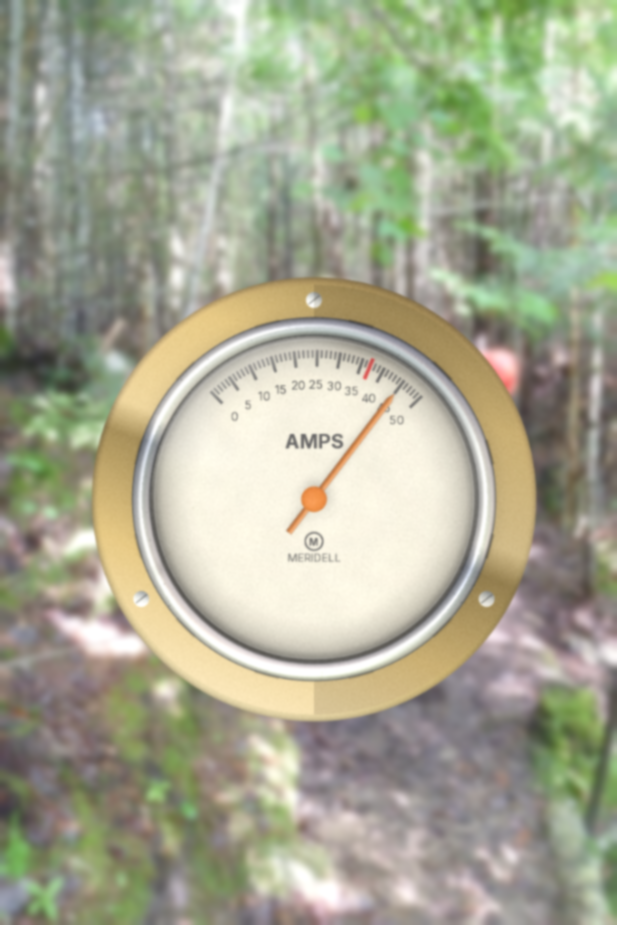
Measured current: 45
